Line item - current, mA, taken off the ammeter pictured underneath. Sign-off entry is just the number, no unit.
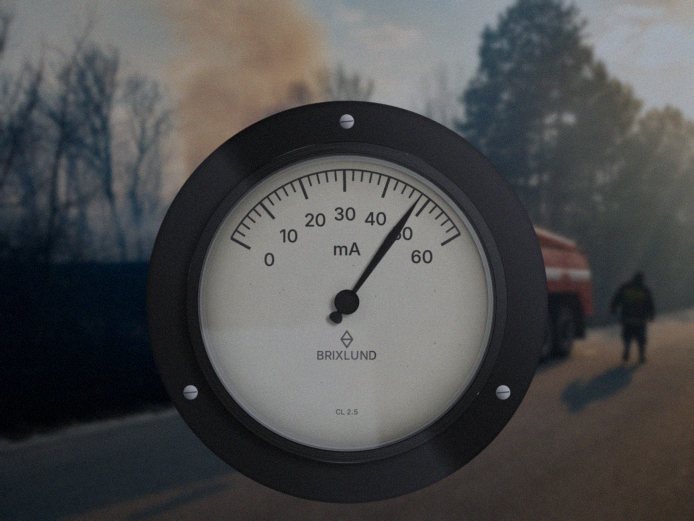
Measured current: 48
